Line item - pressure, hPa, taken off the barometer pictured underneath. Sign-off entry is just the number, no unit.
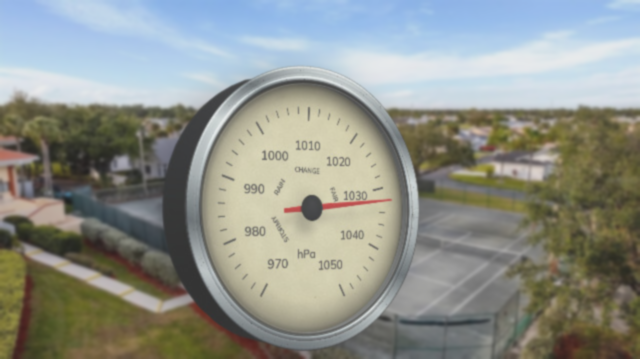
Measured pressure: 1032
